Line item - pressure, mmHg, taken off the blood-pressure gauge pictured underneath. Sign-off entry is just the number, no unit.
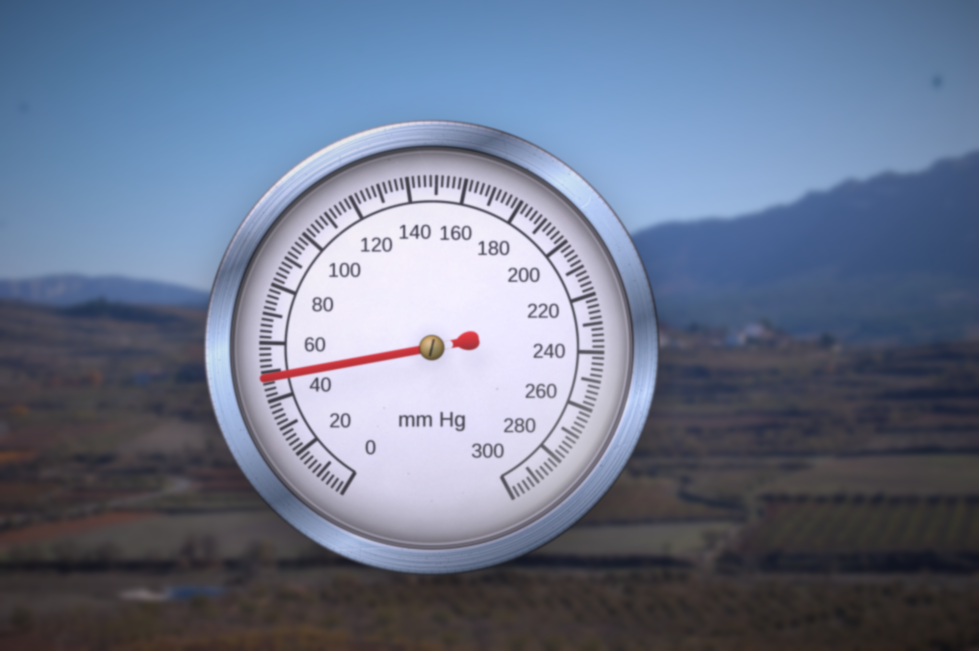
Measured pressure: 48
